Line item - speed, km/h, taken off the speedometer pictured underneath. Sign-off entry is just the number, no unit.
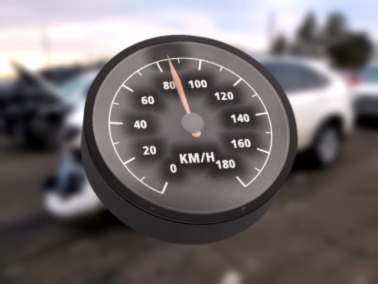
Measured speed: 85
